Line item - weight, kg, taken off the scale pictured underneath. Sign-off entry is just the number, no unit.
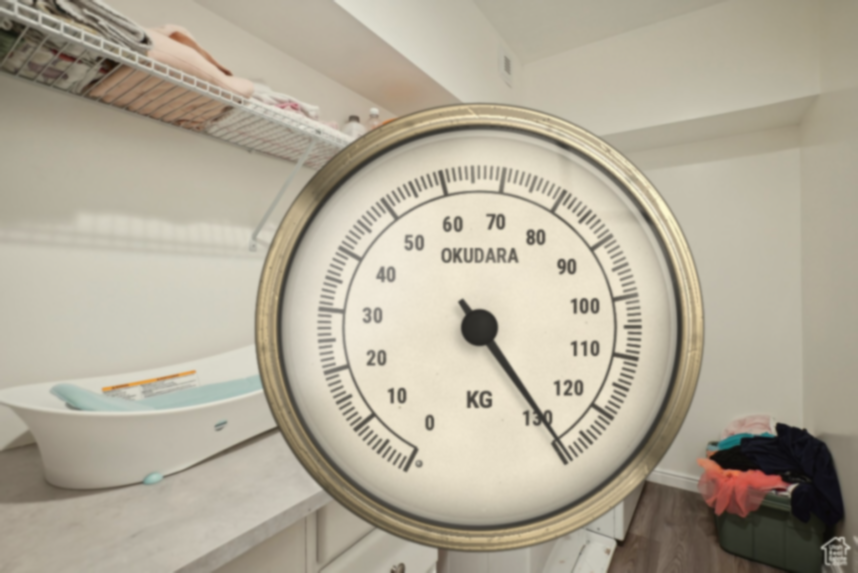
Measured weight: 129
